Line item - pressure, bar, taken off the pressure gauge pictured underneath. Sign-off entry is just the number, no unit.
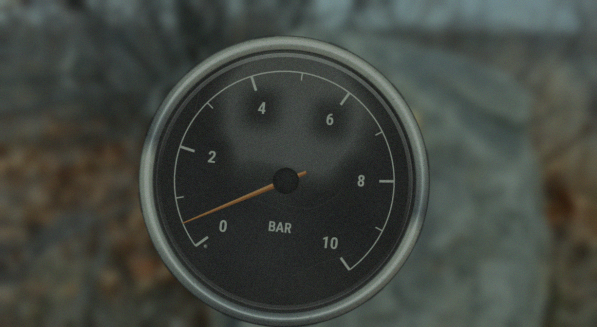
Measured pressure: 0.5
